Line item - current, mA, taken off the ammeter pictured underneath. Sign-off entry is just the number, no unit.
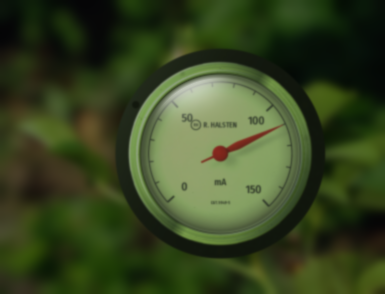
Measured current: 110
